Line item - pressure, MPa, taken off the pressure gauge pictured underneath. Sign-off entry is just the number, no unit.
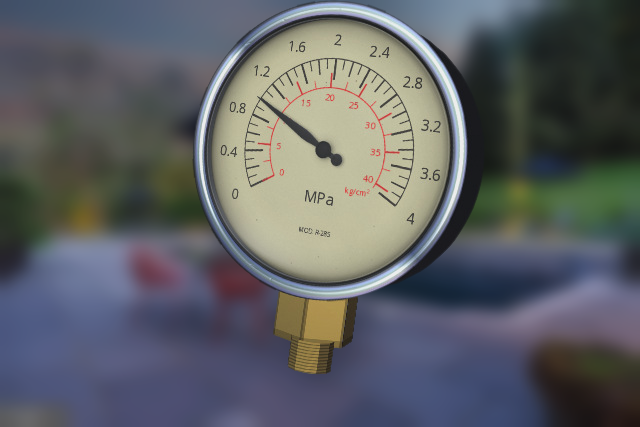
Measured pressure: 1
